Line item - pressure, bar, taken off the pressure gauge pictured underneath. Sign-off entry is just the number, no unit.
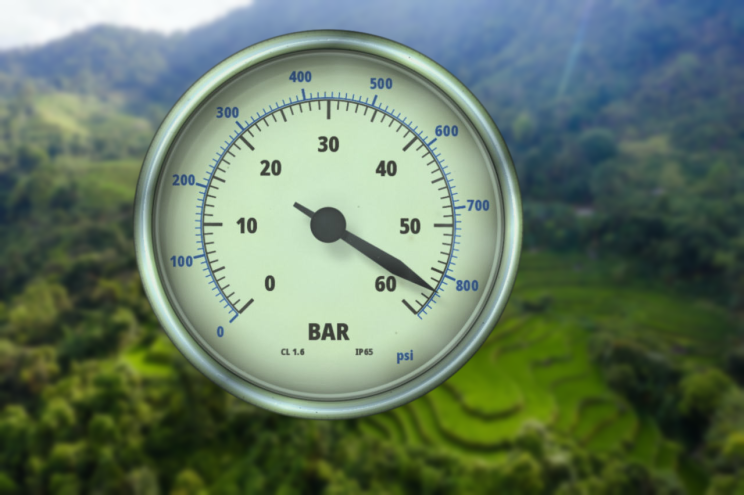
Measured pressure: 57
